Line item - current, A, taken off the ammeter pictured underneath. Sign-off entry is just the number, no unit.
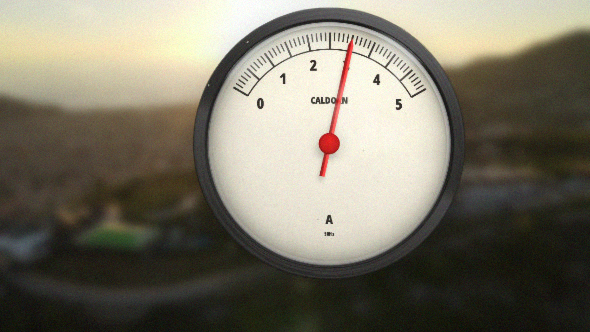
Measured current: 3
